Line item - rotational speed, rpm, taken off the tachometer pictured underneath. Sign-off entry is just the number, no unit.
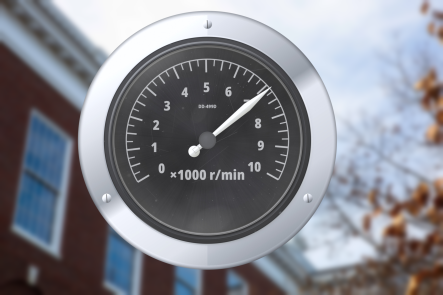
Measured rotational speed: 7125
